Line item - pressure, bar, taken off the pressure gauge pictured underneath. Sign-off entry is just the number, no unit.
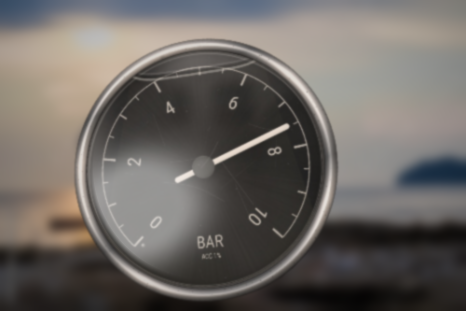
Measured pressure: 7.5
